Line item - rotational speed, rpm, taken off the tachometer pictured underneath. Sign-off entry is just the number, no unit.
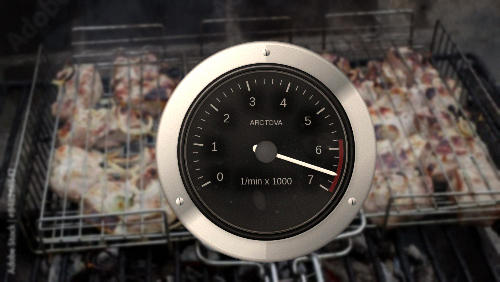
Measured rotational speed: 6600
